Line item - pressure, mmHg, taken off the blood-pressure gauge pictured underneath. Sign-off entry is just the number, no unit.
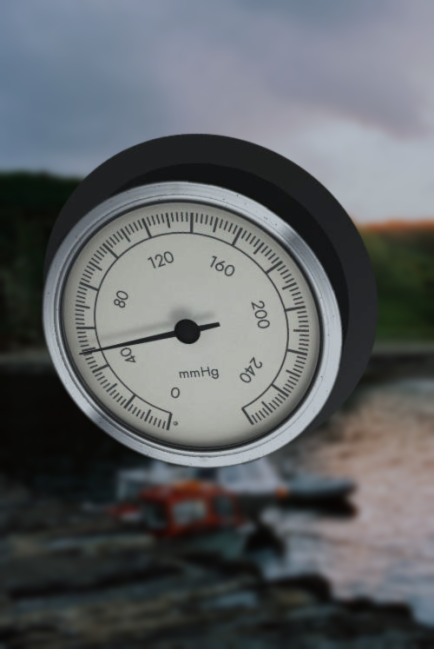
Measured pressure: 50
